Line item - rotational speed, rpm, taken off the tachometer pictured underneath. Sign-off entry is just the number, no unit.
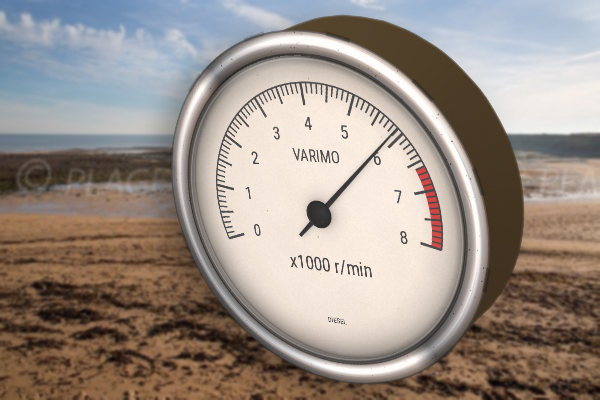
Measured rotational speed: 5900
